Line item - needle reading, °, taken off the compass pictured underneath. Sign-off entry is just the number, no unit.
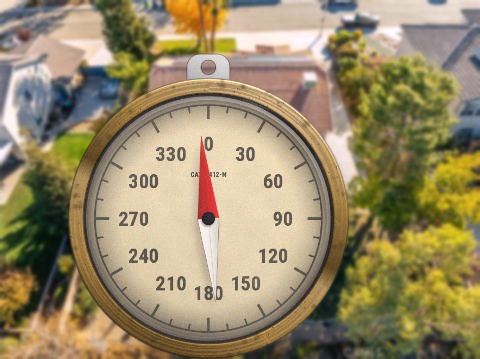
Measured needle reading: 355
